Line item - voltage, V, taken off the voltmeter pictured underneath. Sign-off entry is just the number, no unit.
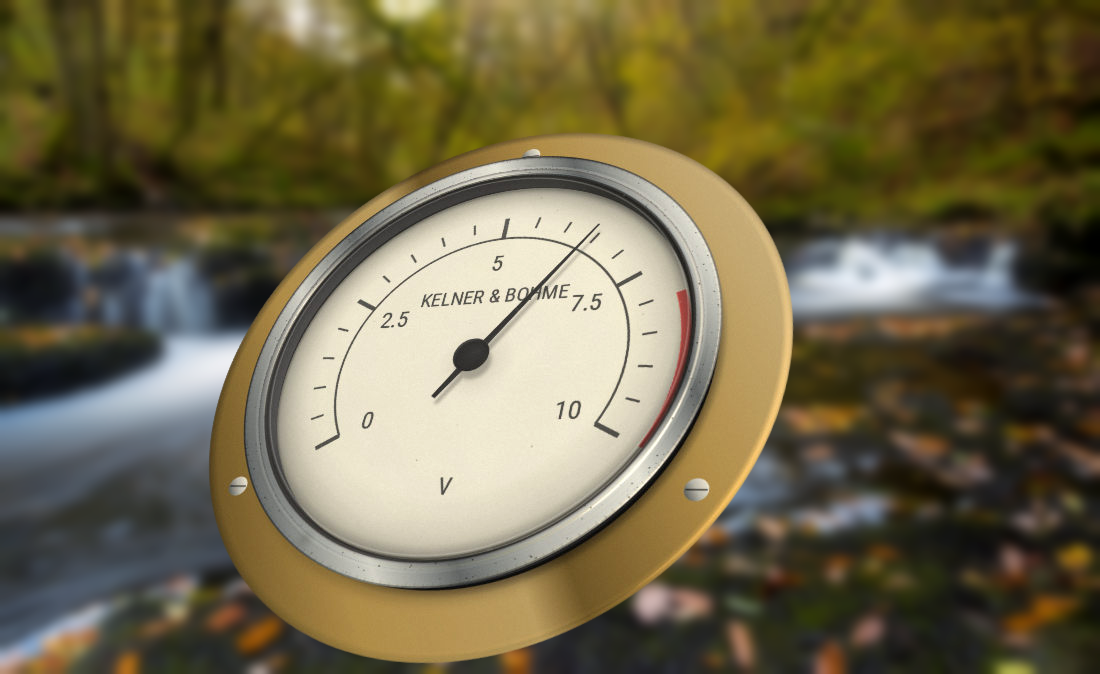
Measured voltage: 6.5
